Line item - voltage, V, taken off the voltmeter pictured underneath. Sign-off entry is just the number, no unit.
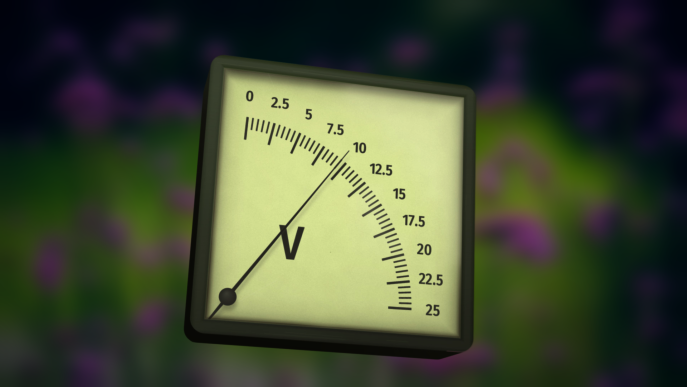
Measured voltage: 9.5
